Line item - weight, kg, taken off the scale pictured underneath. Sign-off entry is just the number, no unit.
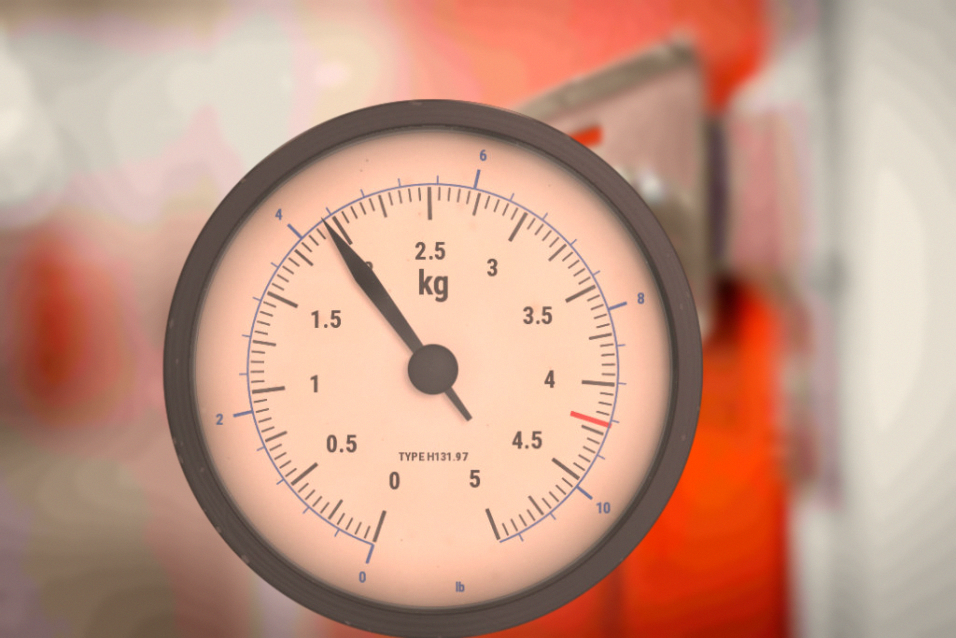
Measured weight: 1.95
